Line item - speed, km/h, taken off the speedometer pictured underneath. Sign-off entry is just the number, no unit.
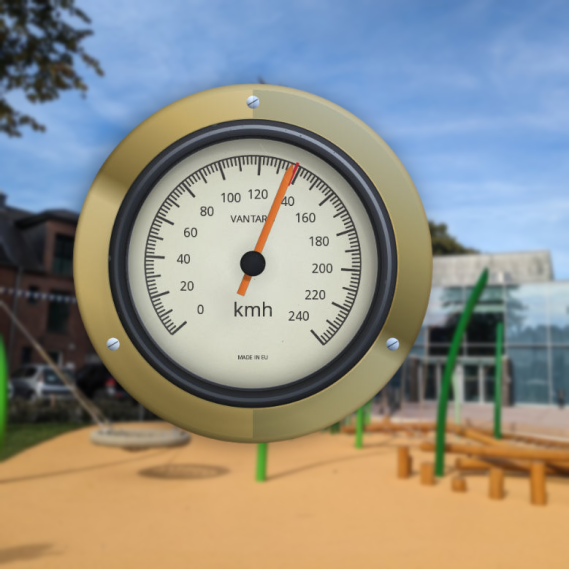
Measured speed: 136
